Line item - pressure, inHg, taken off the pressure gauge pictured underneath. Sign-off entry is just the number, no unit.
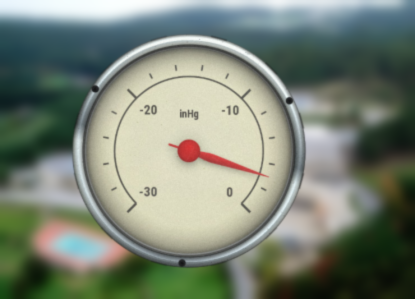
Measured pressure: -3
